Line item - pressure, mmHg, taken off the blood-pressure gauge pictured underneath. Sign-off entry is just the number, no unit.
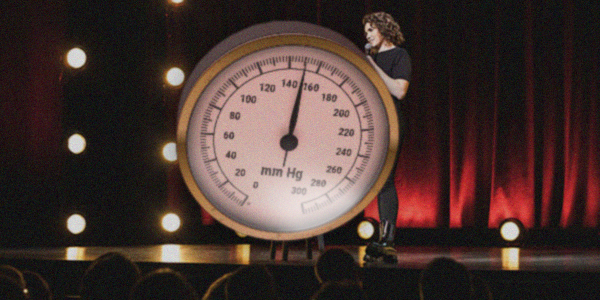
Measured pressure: 150
